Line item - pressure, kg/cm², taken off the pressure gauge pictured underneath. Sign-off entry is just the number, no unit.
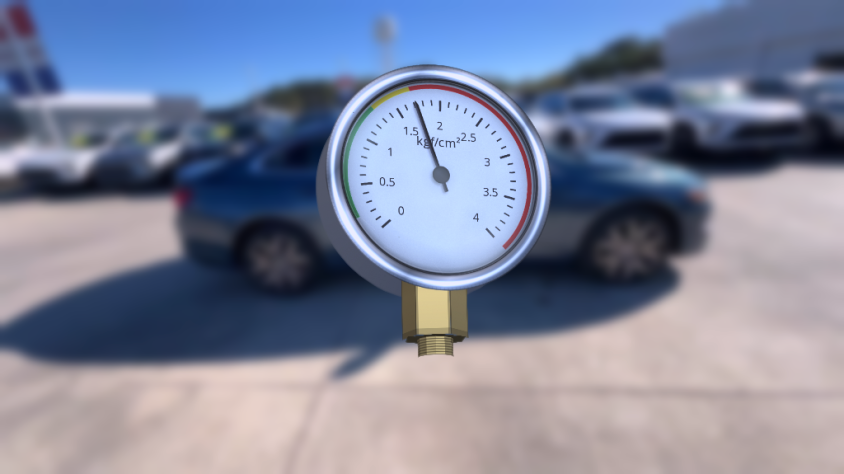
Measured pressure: 1.7
